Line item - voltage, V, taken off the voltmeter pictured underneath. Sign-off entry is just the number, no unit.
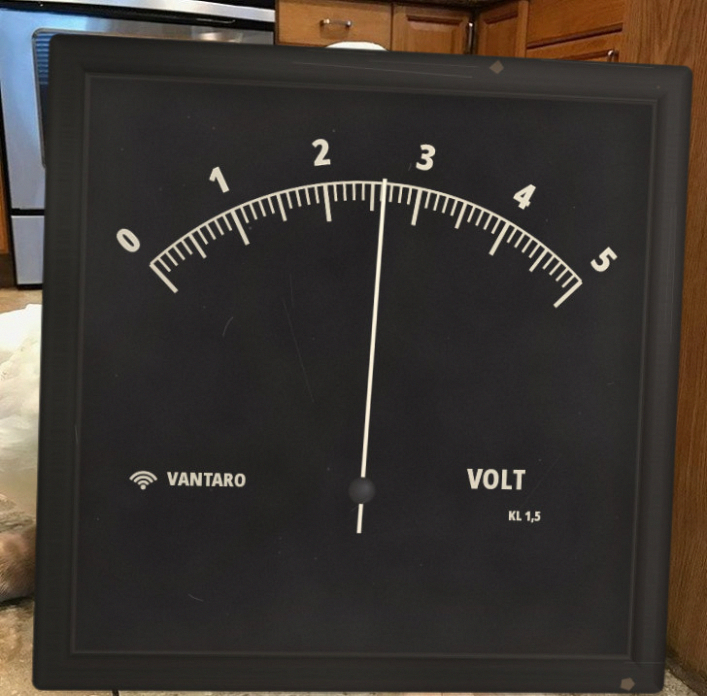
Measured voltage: 2.6
